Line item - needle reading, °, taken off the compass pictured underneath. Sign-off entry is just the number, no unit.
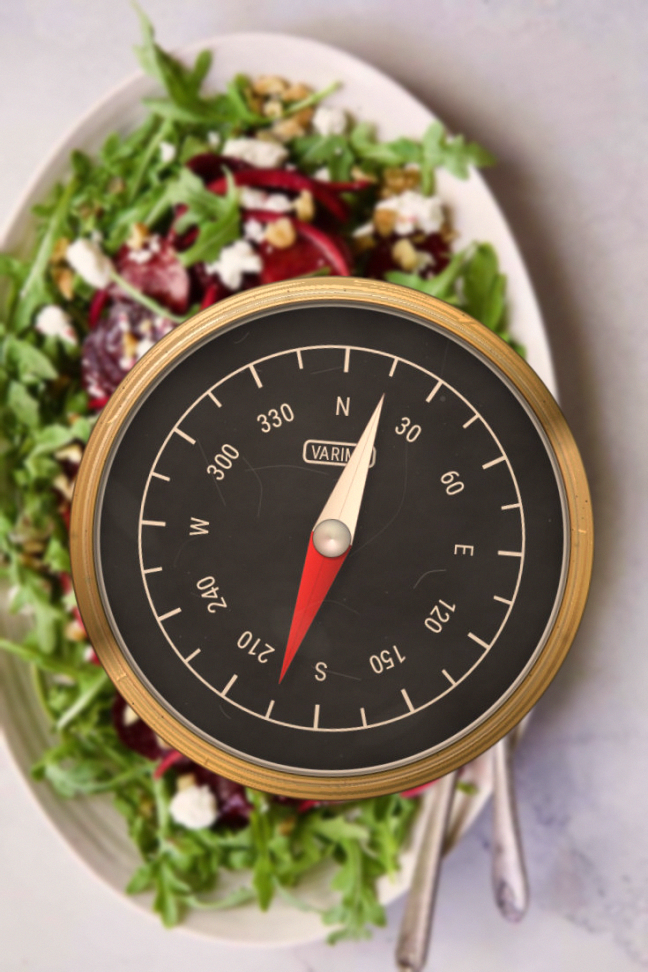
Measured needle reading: 195
